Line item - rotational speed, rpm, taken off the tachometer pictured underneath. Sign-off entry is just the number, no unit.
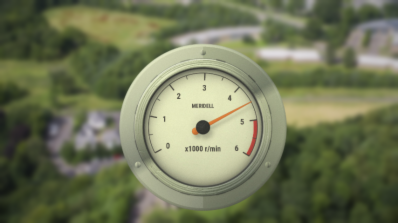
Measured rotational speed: 4500
